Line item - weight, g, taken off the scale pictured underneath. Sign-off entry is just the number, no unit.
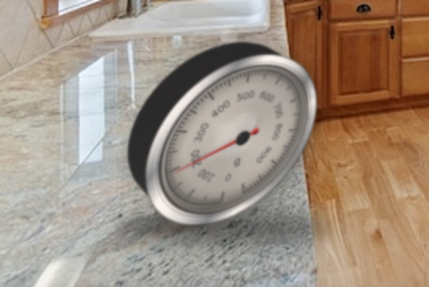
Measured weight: 200
